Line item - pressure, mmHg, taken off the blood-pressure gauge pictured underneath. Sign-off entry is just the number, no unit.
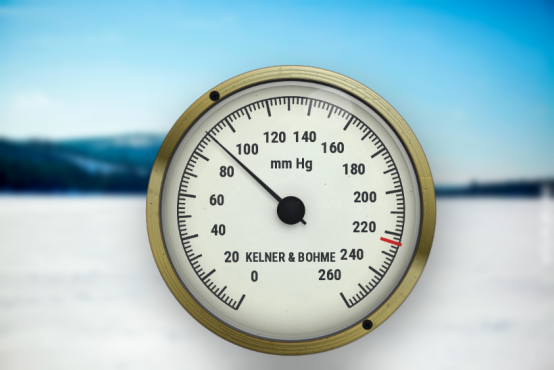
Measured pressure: 90
